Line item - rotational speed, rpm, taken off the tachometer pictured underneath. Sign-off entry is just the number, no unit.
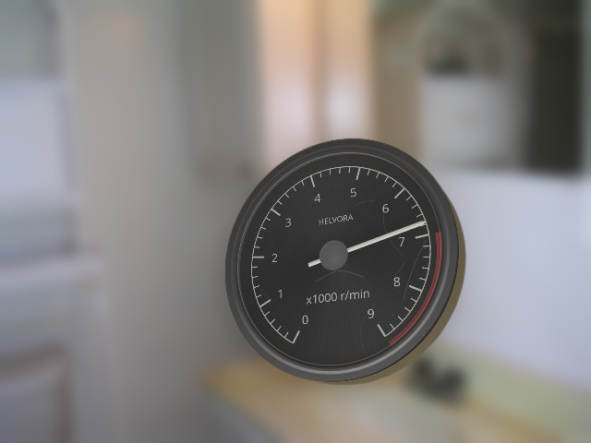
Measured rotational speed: 6800
